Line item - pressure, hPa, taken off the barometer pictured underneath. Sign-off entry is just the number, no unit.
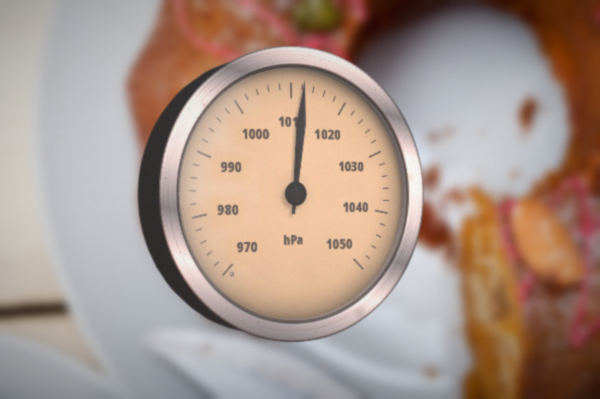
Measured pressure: 1012
